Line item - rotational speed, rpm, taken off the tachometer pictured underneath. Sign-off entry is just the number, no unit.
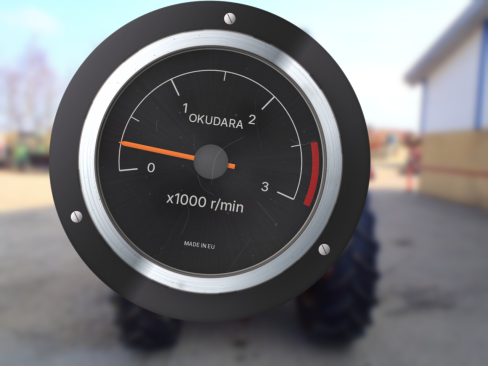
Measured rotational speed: 250
